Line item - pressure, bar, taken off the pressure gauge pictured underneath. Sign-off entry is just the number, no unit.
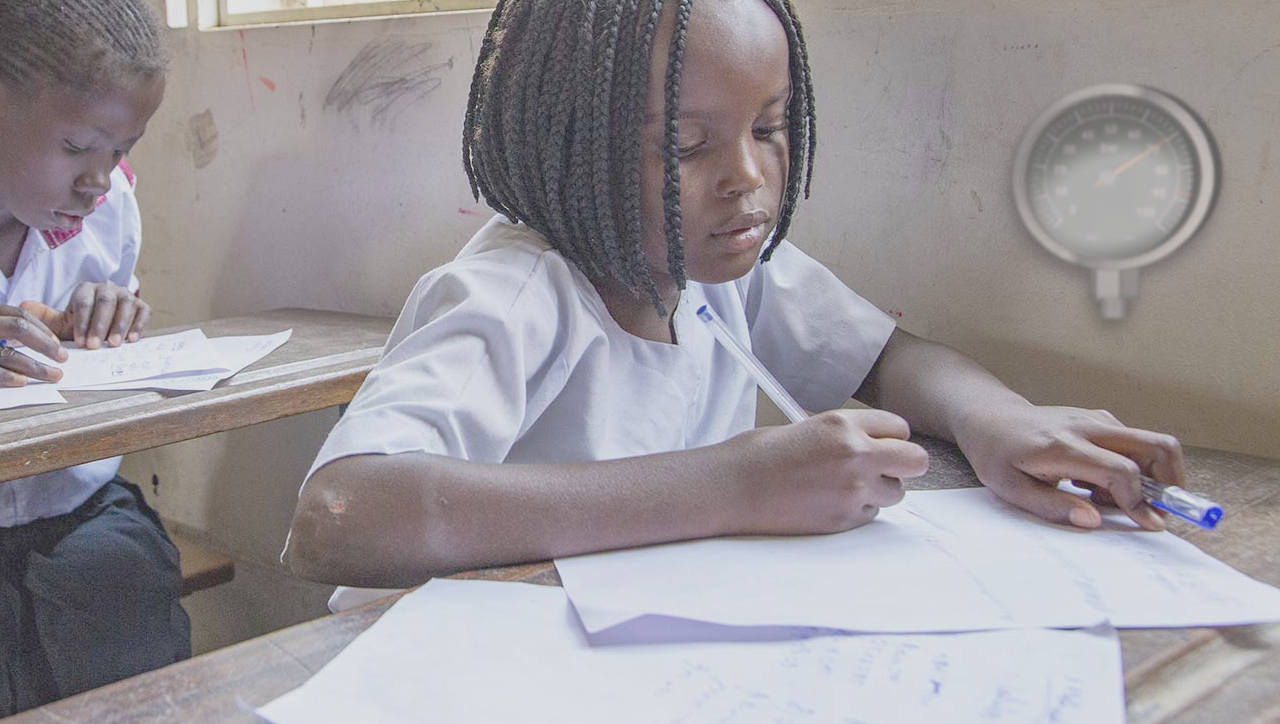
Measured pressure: 70
